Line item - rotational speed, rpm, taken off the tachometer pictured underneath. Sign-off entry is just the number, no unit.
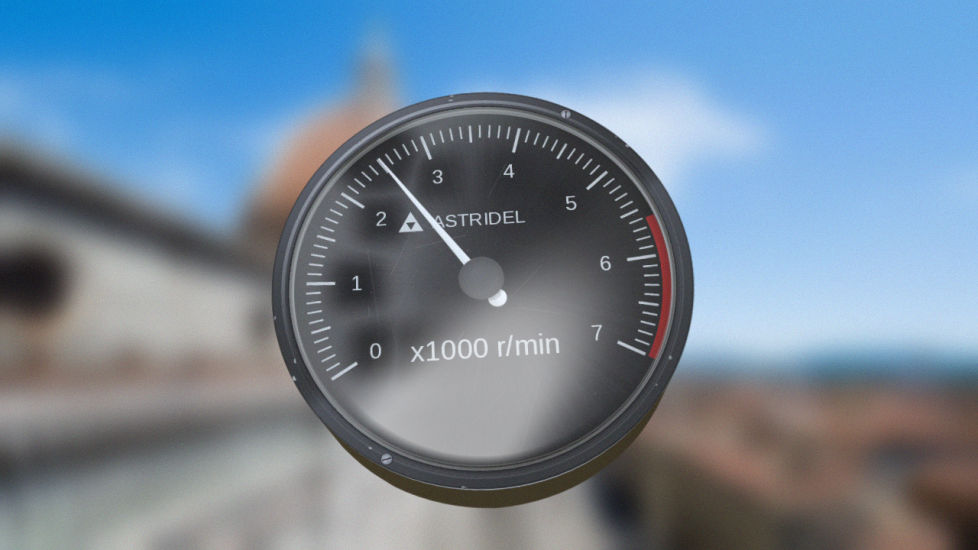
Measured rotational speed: 2500
